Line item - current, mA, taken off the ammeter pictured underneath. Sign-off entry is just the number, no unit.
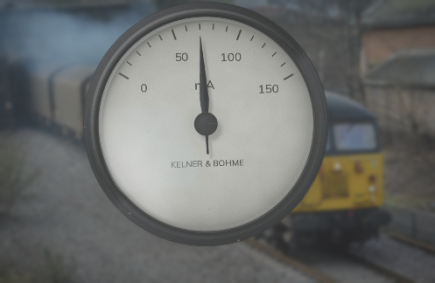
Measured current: 70
